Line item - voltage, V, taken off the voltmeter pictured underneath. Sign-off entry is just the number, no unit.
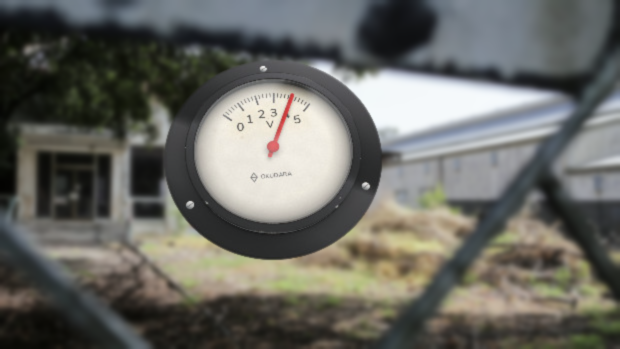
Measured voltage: 4
